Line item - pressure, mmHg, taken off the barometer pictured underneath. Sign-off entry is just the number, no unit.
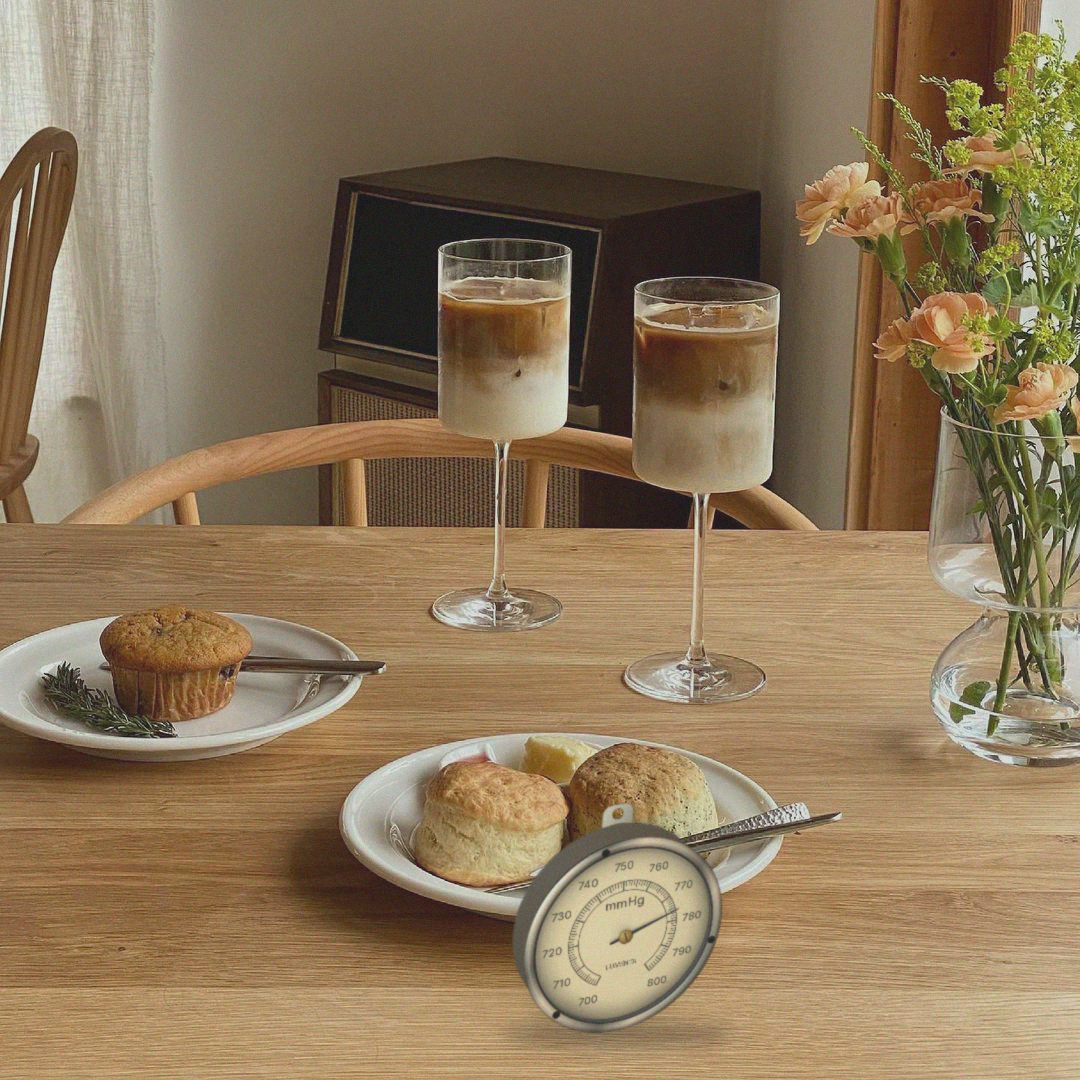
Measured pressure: 775
